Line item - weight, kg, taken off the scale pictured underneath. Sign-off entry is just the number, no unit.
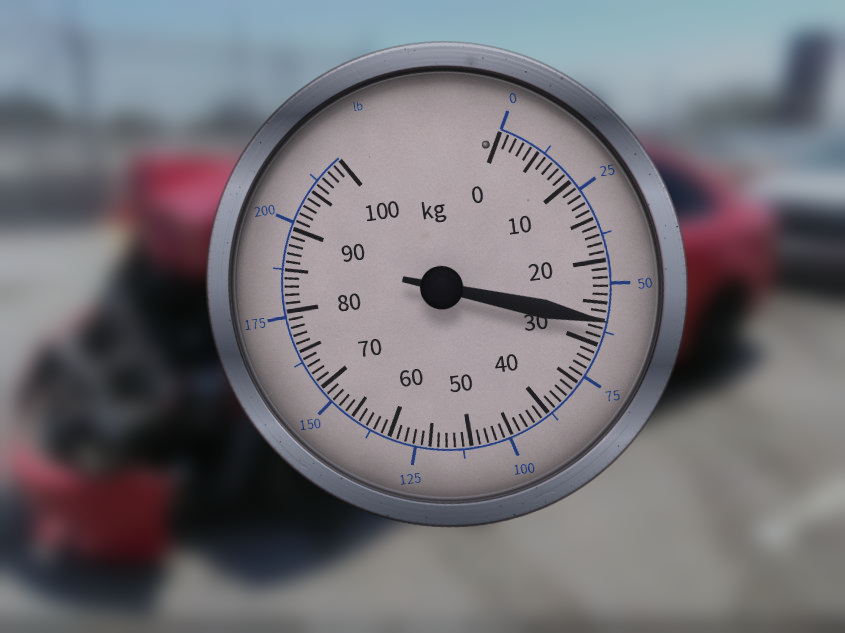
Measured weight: 27
